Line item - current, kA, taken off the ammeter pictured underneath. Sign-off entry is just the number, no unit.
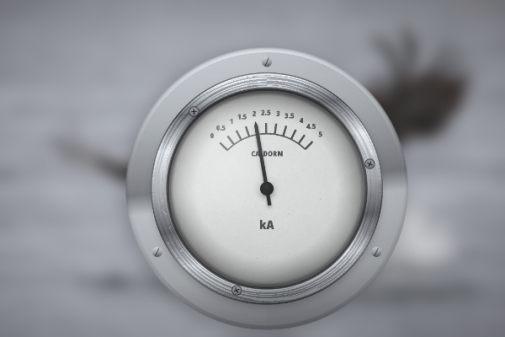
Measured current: 2
